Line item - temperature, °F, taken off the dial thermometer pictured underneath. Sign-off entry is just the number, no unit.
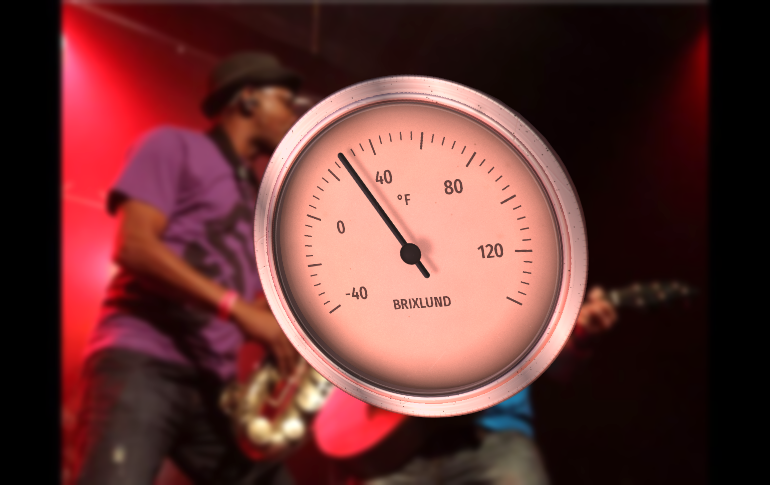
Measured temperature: 28
